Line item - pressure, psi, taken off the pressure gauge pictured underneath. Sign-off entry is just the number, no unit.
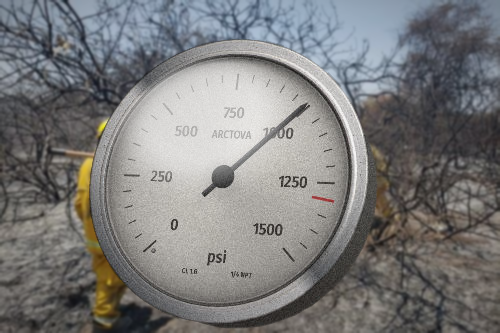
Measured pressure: 1000
